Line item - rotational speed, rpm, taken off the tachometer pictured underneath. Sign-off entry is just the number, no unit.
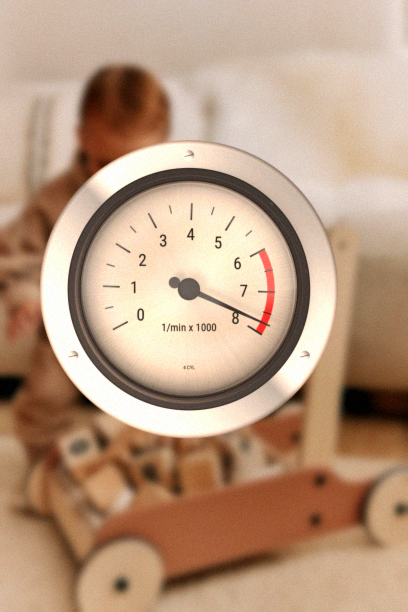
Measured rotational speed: 7750
